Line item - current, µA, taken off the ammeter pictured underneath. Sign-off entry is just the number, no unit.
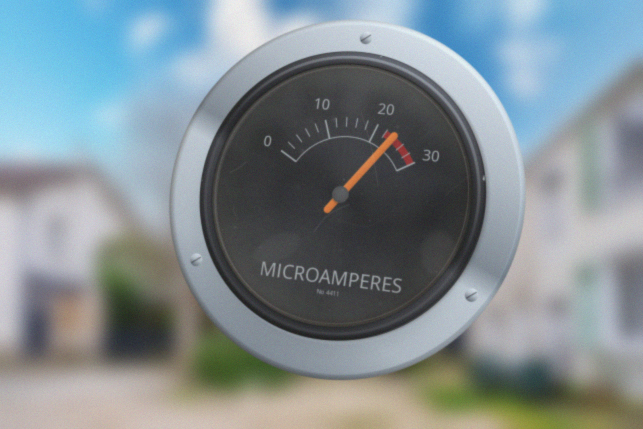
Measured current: 24
